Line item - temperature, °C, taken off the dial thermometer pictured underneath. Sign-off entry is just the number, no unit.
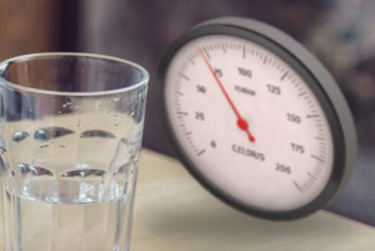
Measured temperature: 75
